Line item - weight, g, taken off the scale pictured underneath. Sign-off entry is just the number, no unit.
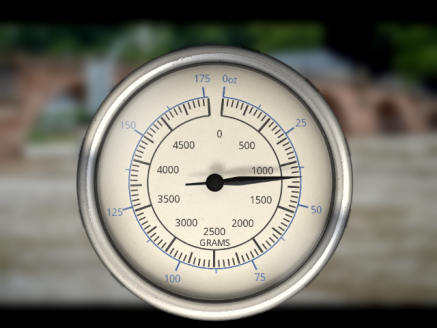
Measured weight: 1150
